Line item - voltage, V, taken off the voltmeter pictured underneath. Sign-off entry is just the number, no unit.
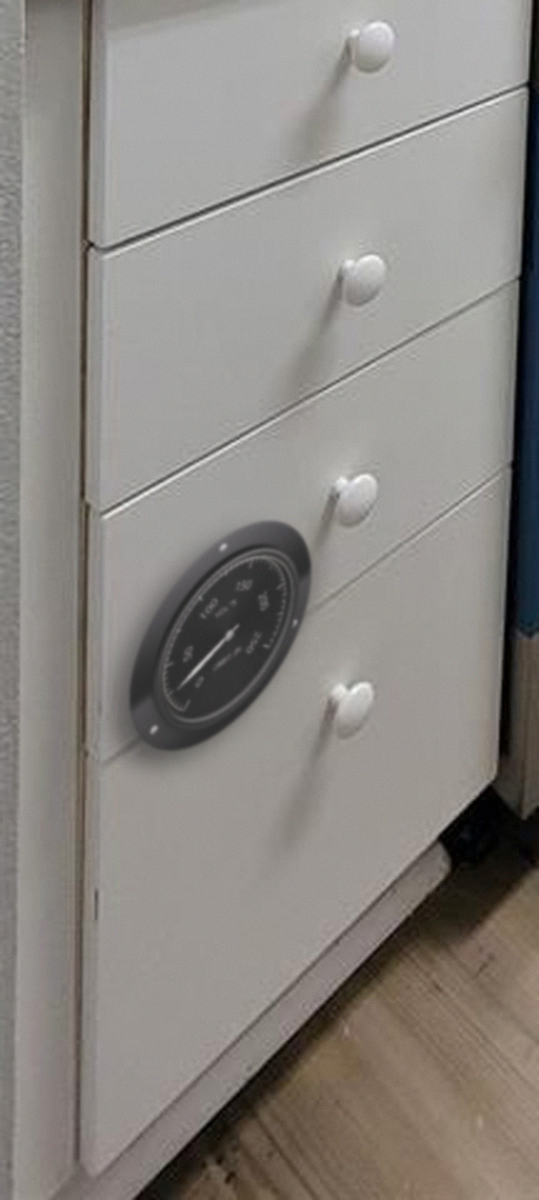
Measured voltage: 25
